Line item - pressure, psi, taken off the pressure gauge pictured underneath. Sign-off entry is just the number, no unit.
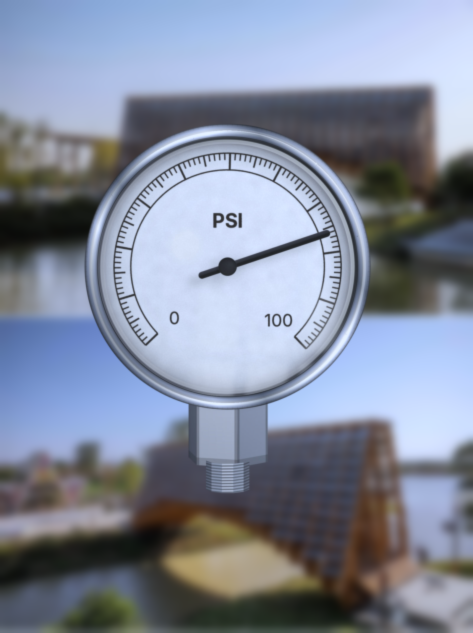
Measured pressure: 76
